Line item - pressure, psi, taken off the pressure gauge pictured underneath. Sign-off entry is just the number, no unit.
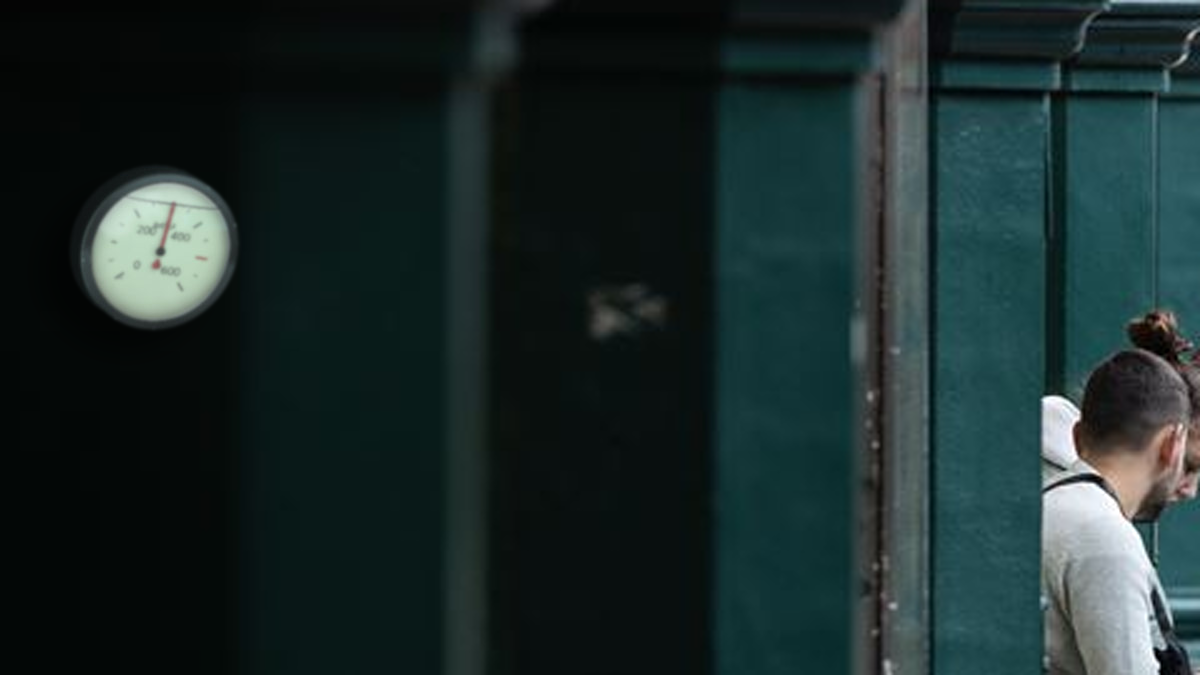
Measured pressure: 300
